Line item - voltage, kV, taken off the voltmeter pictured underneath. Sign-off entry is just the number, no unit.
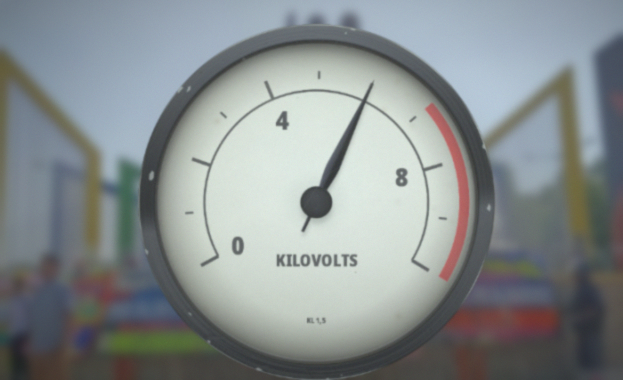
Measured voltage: 6
